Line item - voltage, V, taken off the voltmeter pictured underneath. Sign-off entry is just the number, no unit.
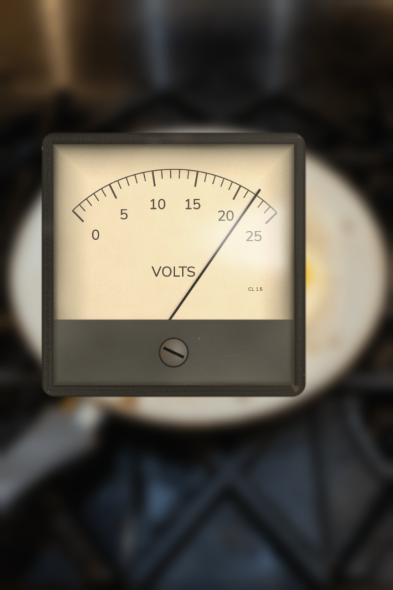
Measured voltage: 22
